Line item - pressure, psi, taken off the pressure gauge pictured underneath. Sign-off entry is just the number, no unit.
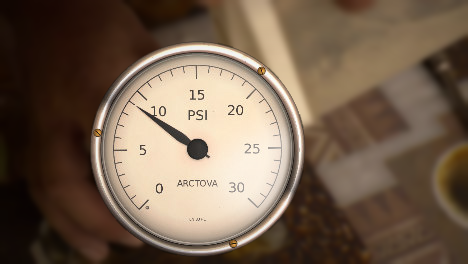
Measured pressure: 9
